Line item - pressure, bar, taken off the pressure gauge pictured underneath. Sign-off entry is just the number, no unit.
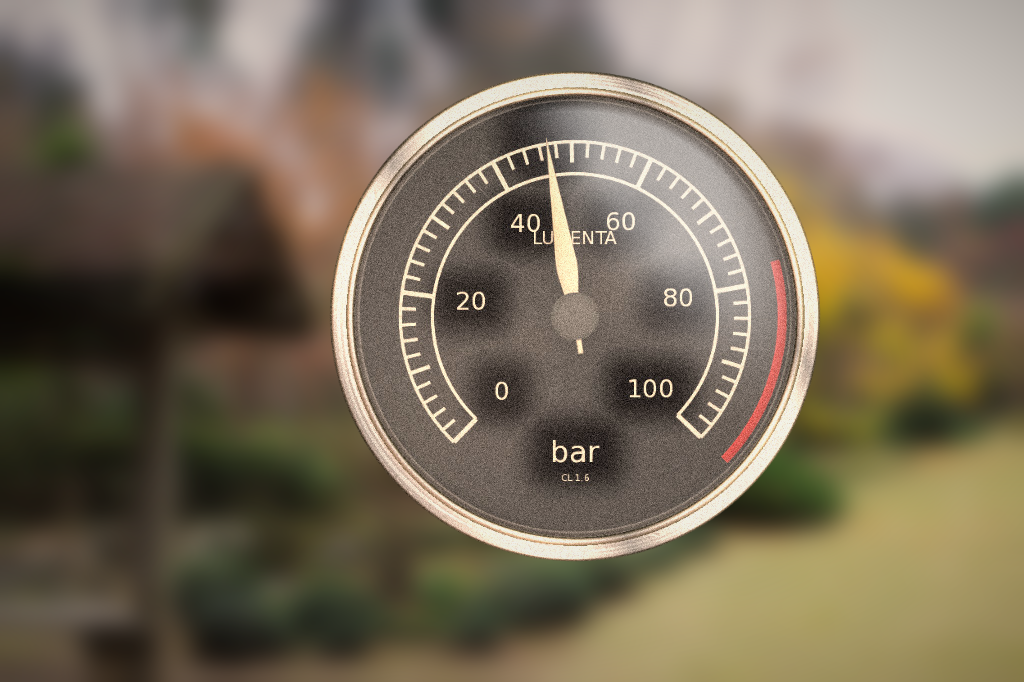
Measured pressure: 47
